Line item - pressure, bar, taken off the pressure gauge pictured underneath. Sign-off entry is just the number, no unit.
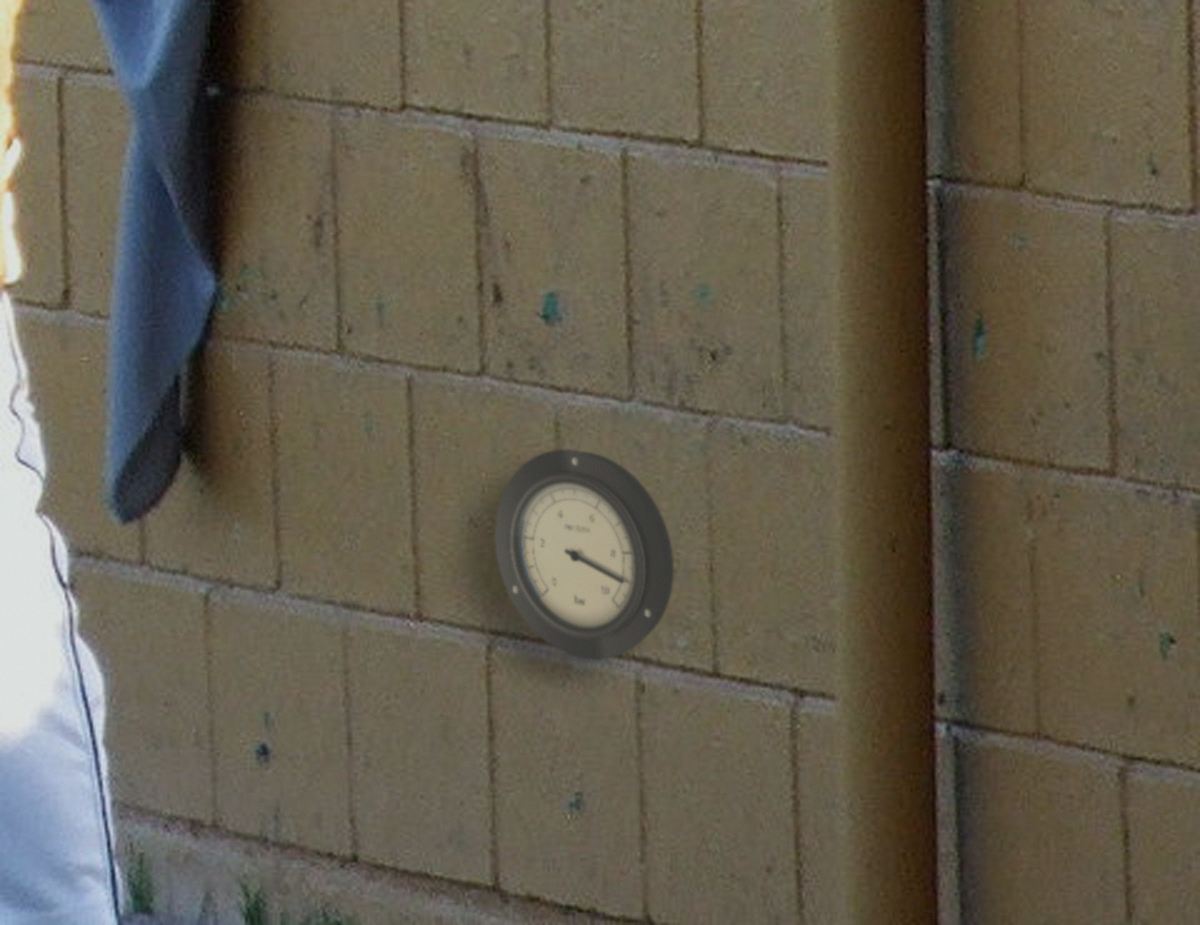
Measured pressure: 9
